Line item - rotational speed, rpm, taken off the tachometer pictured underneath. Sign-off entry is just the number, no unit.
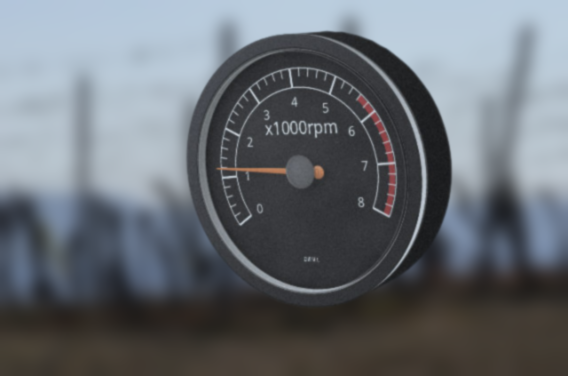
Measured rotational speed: 1200
